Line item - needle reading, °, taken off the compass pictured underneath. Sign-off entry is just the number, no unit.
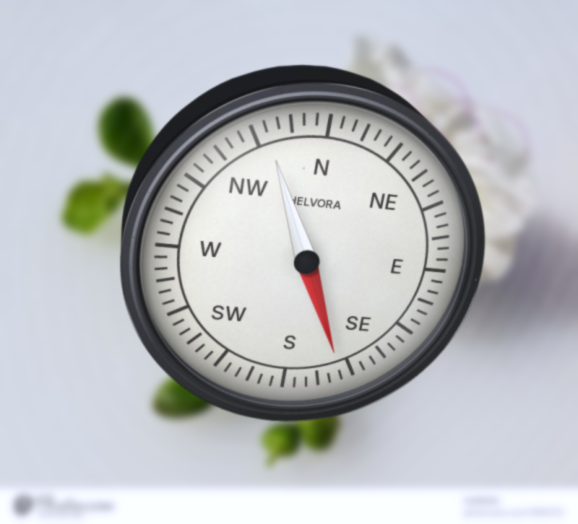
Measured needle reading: 155
